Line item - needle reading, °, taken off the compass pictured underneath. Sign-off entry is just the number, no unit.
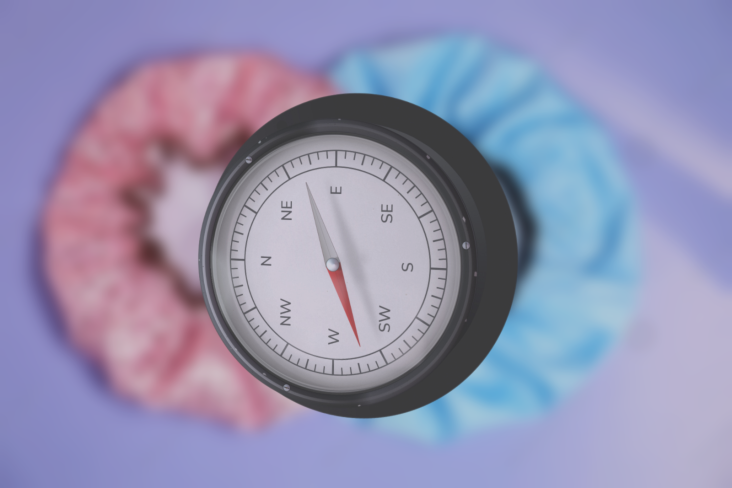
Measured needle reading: 250
